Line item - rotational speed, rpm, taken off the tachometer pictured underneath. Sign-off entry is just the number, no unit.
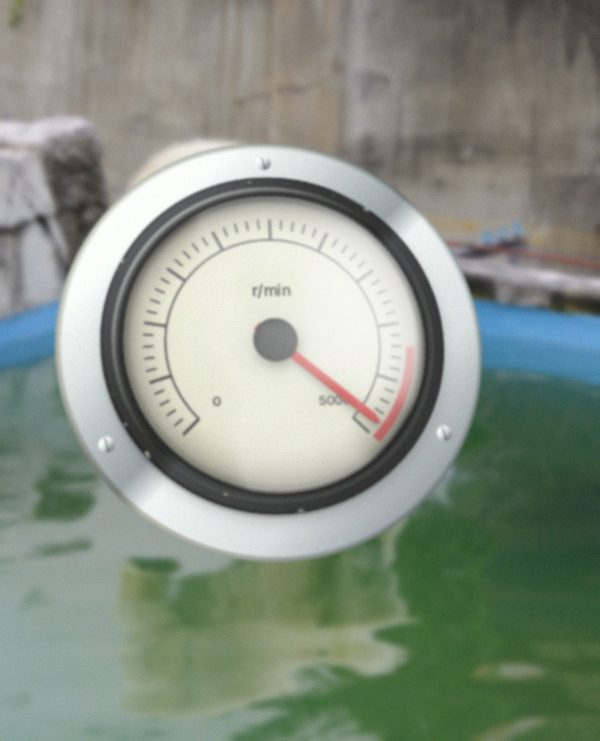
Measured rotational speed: 4900
